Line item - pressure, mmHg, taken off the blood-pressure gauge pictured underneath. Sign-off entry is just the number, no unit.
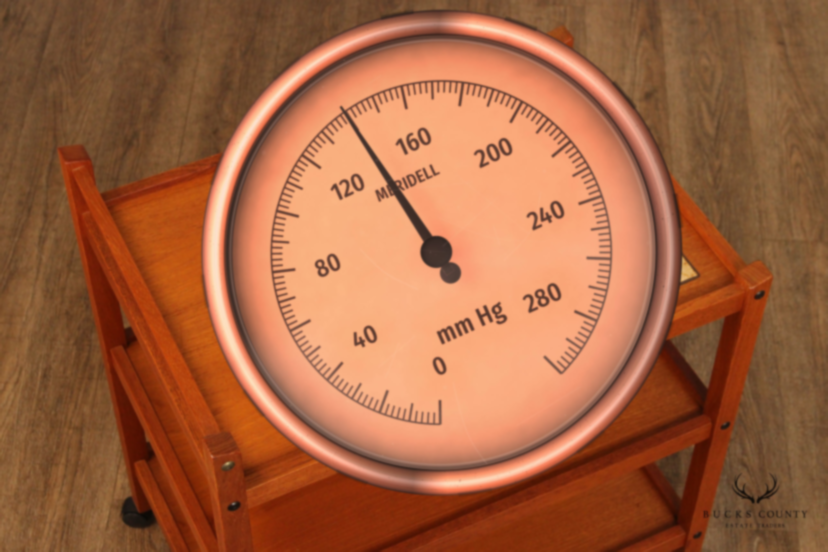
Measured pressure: 140
